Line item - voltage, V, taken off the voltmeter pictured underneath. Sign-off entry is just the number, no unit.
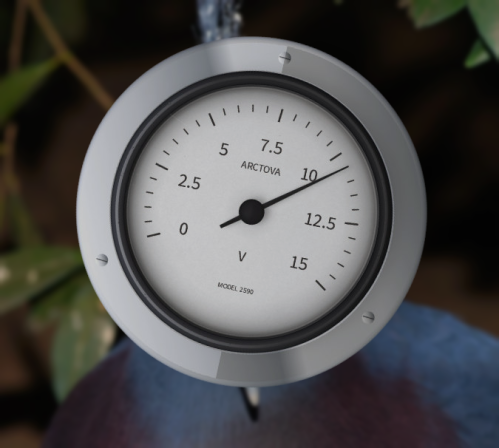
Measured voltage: 10.5
